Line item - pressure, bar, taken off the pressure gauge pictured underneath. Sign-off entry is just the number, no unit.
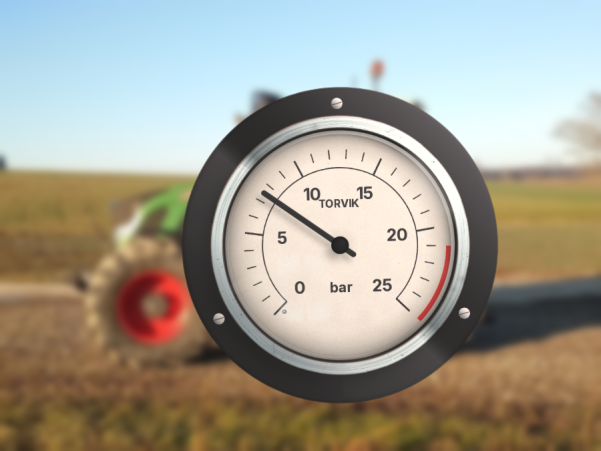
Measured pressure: 7.5
